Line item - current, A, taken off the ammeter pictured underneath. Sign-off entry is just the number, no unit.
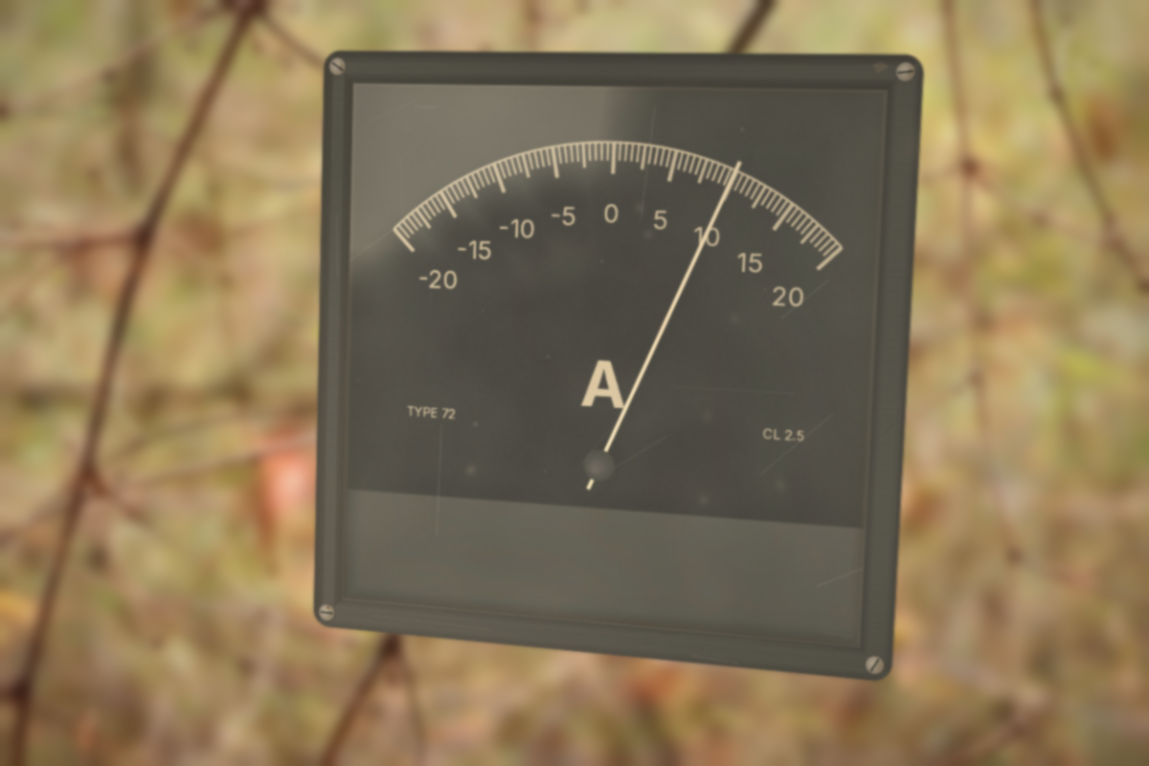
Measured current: 10
